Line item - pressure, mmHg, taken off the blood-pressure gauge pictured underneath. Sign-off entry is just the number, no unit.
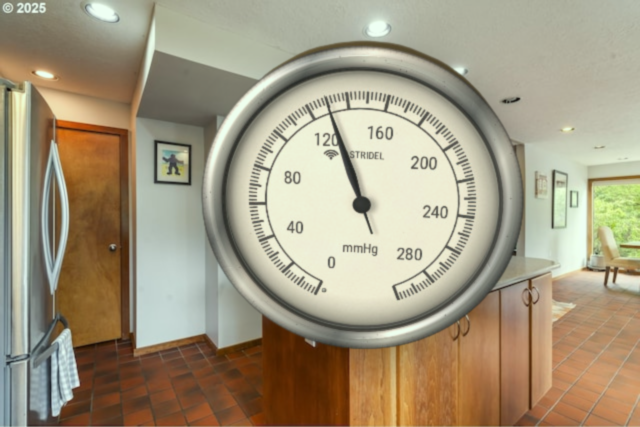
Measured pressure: 130
